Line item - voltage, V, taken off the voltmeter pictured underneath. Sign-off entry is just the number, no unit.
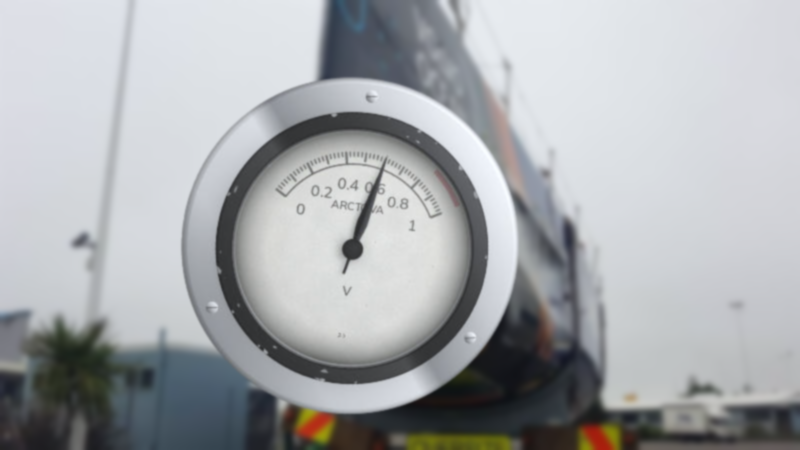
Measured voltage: 0.6
